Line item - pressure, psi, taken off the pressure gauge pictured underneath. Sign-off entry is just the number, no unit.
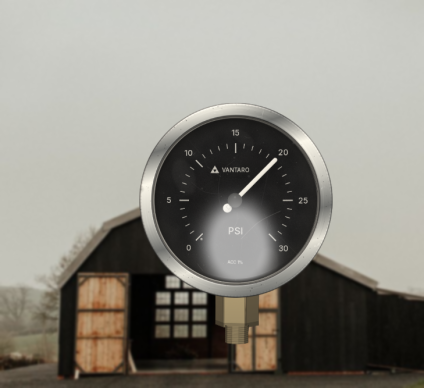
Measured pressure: 20
